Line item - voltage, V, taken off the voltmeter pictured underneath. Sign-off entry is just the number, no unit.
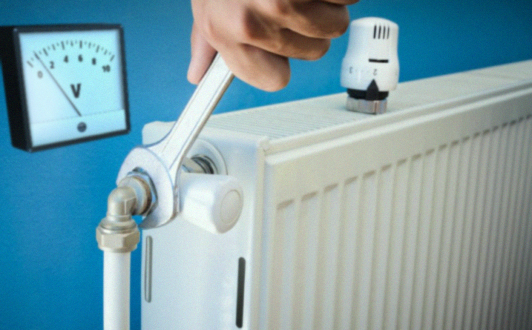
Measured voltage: 1
